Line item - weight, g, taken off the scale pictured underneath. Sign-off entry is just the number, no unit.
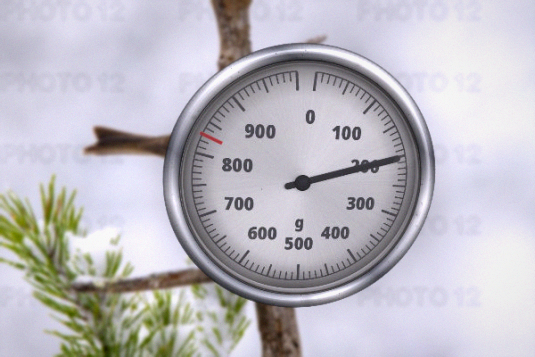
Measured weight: 200
